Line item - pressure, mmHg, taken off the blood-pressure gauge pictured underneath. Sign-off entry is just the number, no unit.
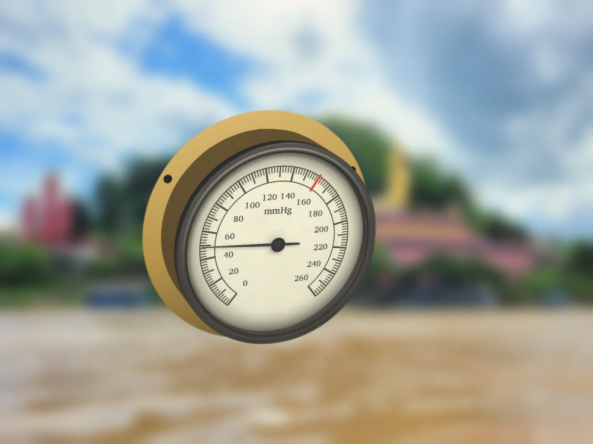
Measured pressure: 50
